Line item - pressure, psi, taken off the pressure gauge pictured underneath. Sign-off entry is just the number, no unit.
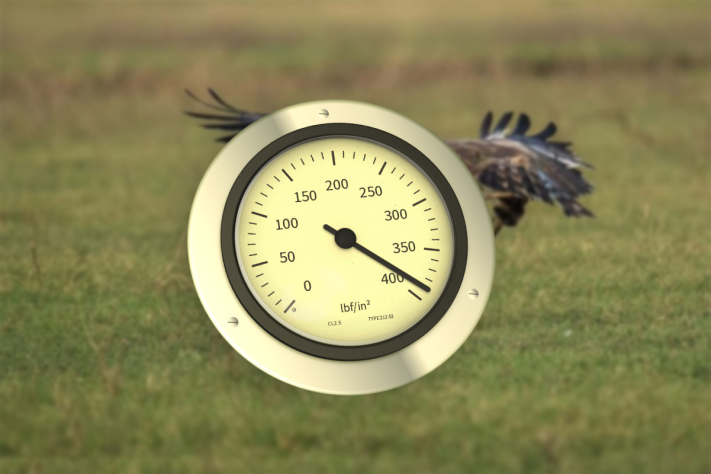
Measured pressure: 390
